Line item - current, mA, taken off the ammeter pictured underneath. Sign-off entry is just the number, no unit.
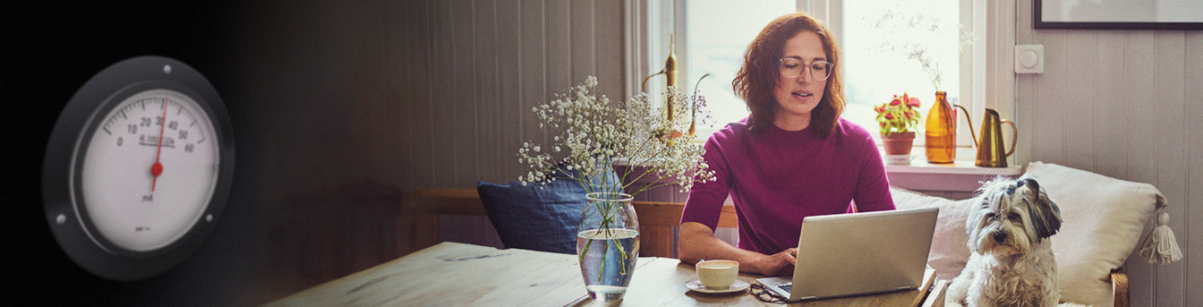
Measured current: 30
